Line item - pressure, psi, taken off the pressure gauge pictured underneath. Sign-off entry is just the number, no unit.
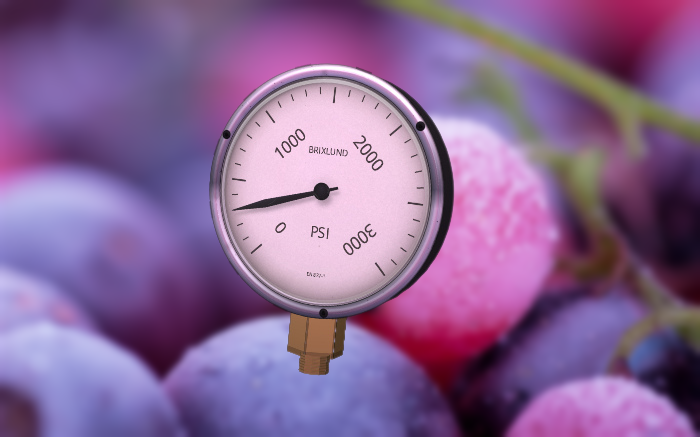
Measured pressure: 300
